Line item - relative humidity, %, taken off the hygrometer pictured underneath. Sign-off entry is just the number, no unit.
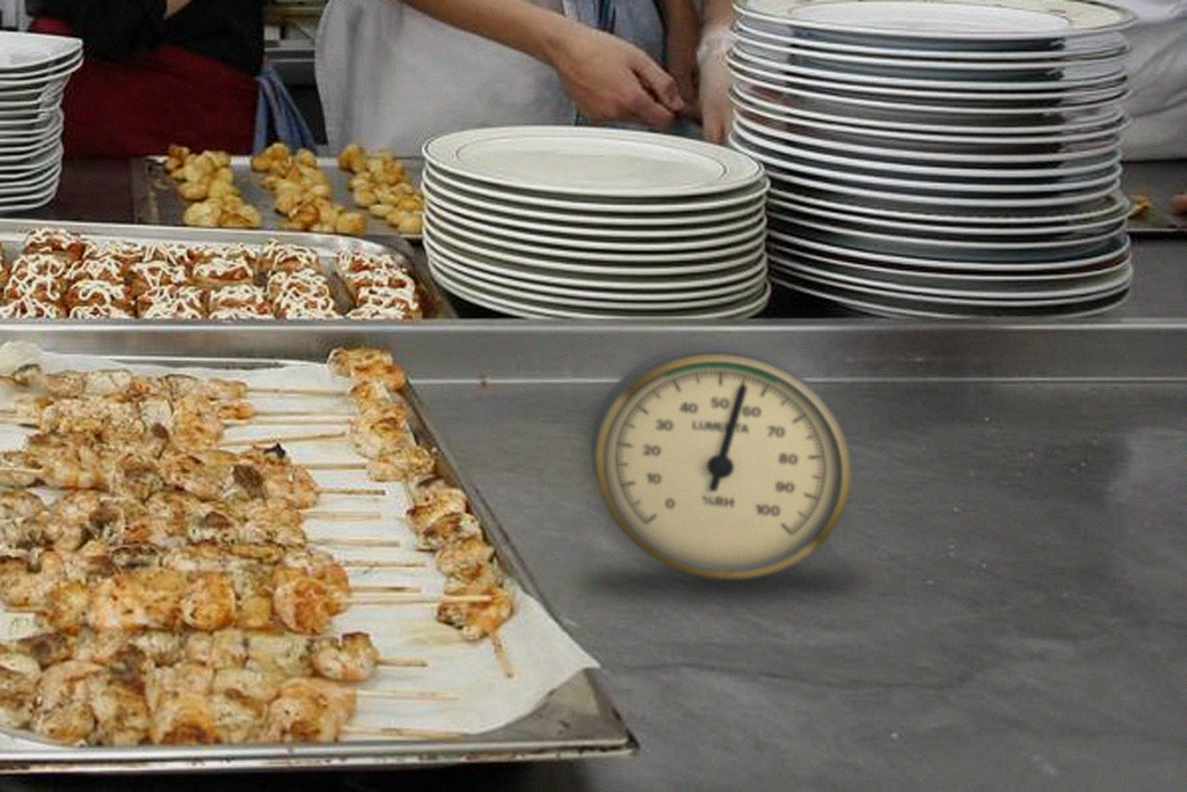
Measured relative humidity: 55
